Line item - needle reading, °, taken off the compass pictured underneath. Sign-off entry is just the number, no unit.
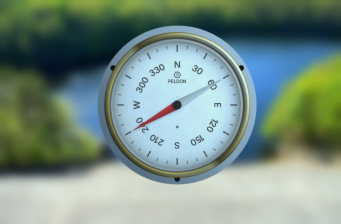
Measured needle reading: 240
